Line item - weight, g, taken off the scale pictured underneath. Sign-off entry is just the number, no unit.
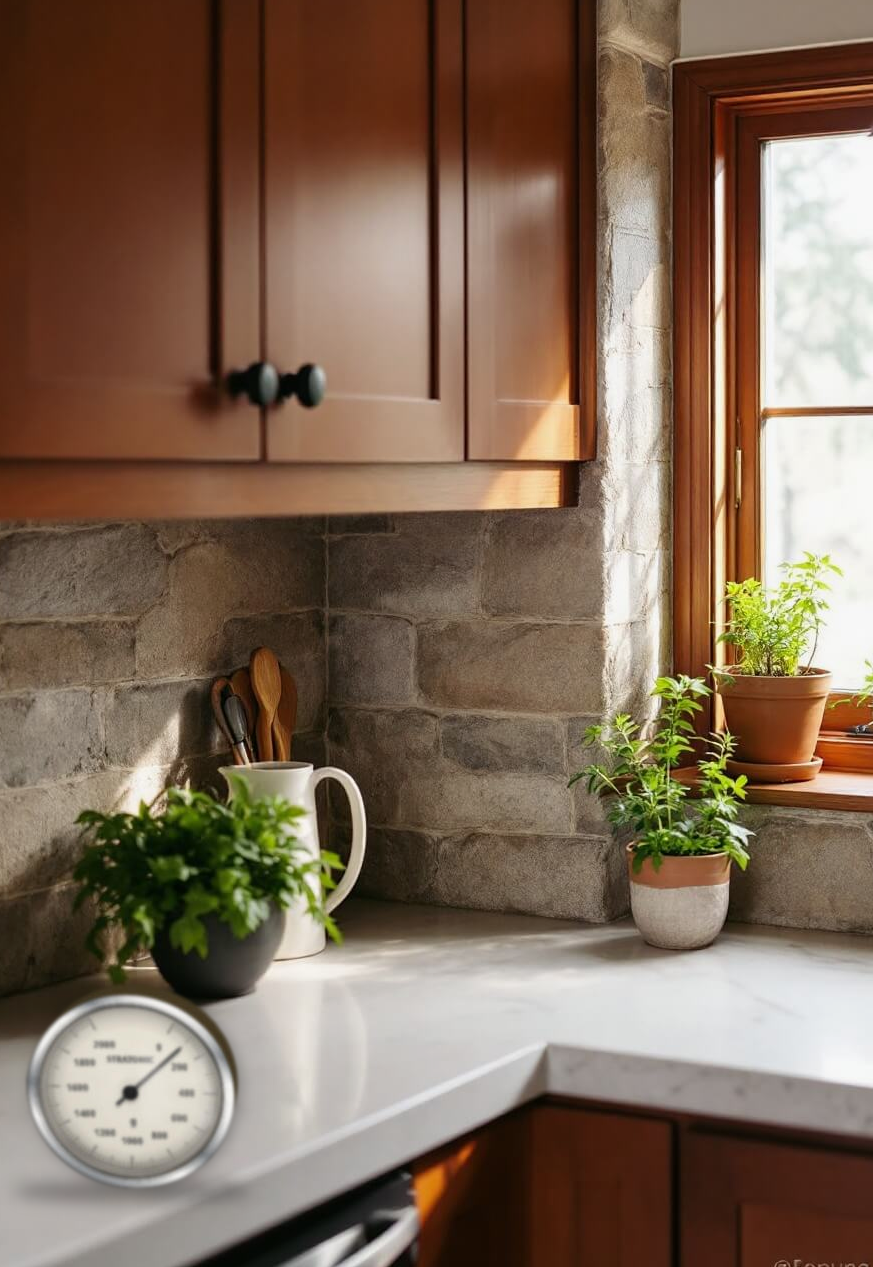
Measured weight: 100
